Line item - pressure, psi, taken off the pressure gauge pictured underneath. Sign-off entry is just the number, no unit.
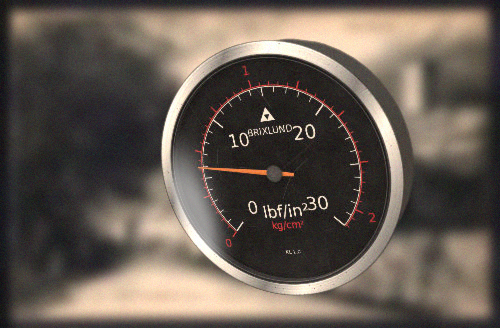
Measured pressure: 6
